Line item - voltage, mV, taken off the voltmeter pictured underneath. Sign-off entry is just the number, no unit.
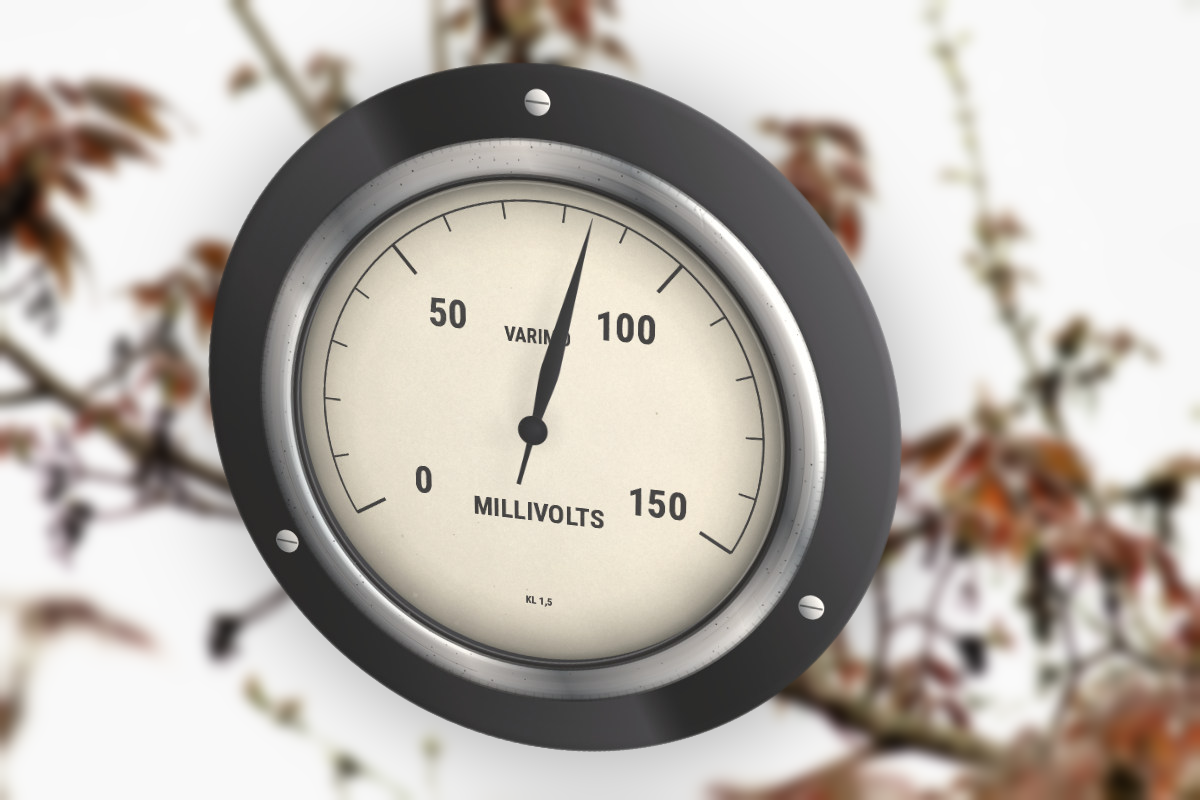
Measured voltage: 85
